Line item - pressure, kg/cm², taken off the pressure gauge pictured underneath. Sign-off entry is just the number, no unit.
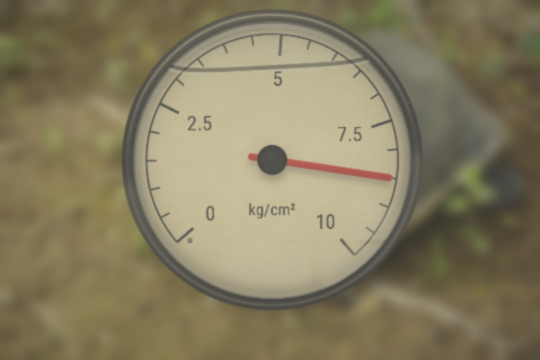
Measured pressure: 8.5
